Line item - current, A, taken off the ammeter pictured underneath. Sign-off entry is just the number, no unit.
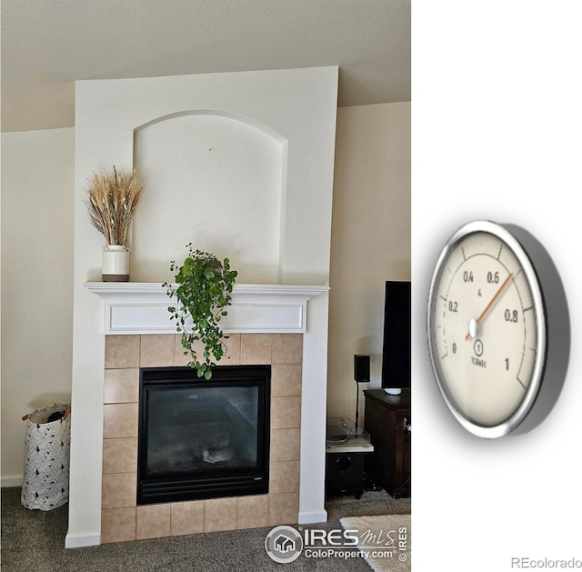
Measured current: 0.7
